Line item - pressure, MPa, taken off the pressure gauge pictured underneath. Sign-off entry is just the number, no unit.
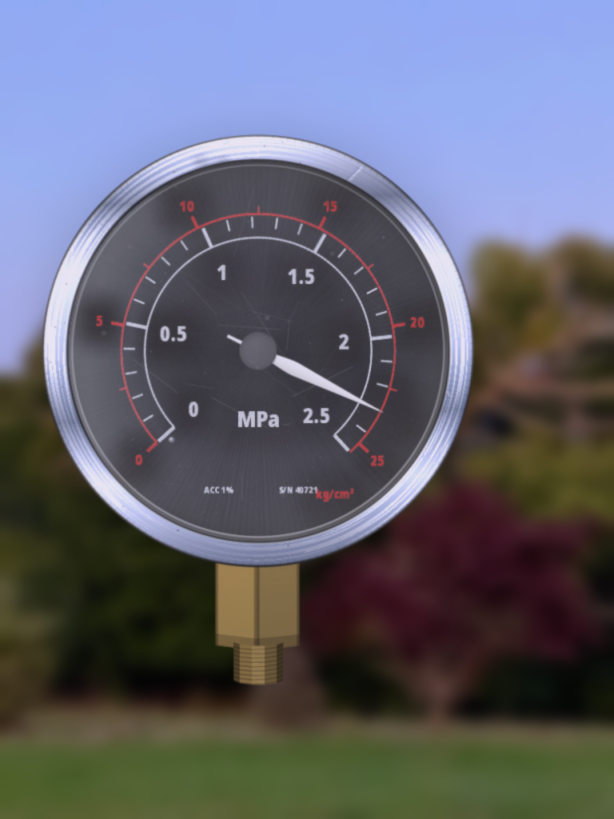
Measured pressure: 2.3
